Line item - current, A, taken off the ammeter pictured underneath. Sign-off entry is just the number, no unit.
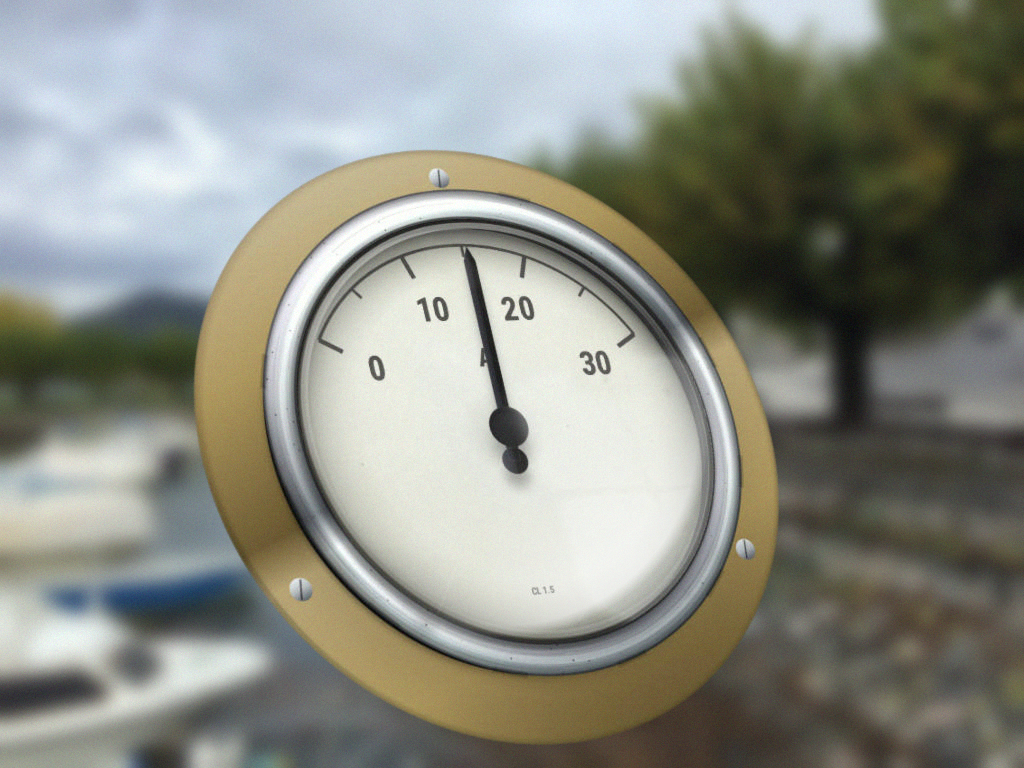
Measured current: 15
